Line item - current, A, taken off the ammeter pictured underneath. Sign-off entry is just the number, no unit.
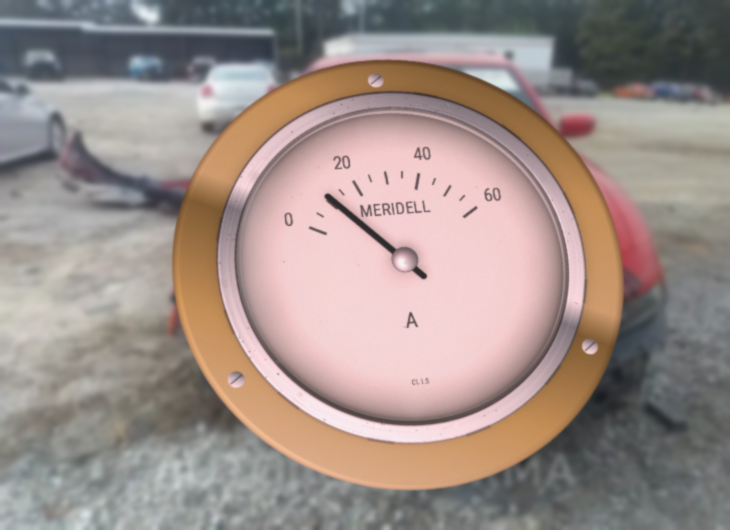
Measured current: 10
